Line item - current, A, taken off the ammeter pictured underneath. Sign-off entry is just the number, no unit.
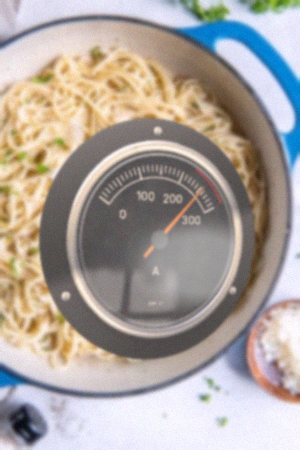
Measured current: 250
